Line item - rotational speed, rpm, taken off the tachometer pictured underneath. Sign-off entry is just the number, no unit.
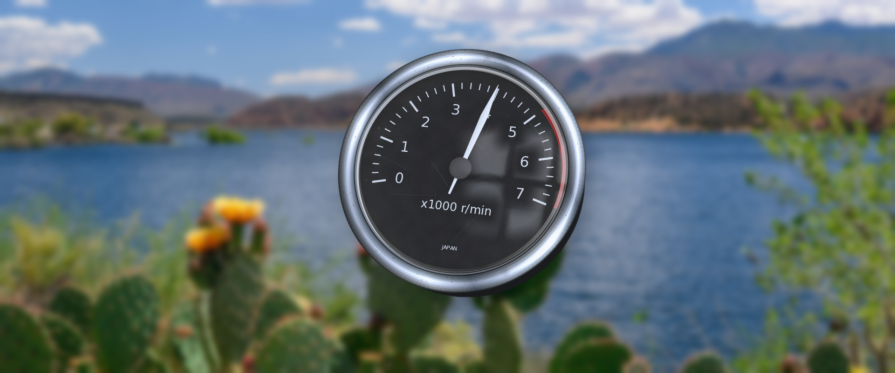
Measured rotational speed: 4000
